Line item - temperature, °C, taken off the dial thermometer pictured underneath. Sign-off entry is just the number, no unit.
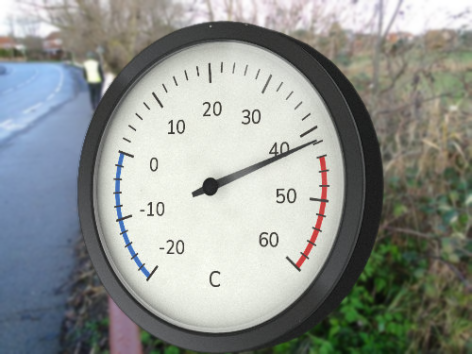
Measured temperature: 42
